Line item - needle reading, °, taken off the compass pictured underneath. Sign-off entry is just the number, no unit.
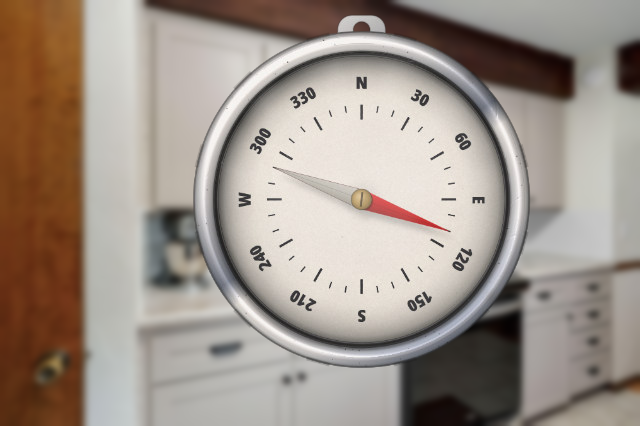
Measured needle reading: 110
